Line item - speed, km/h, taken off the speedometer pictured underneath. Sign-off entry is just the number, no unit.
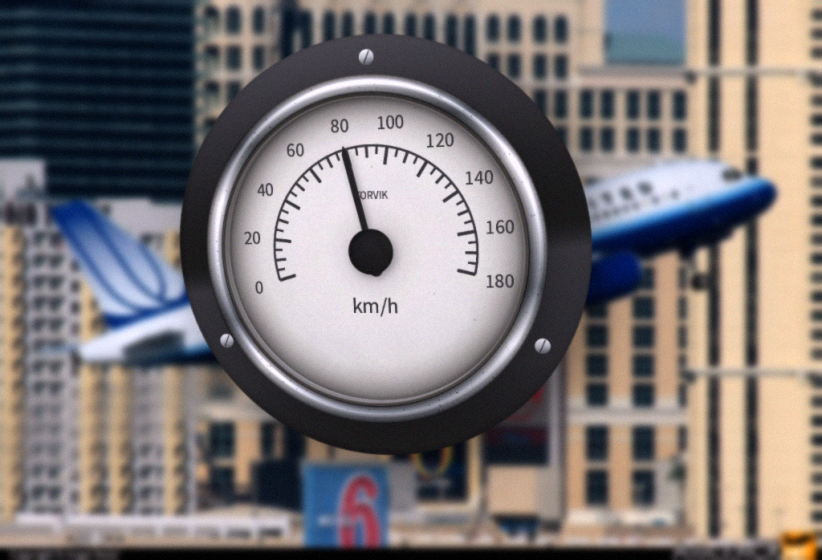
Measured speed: 80
